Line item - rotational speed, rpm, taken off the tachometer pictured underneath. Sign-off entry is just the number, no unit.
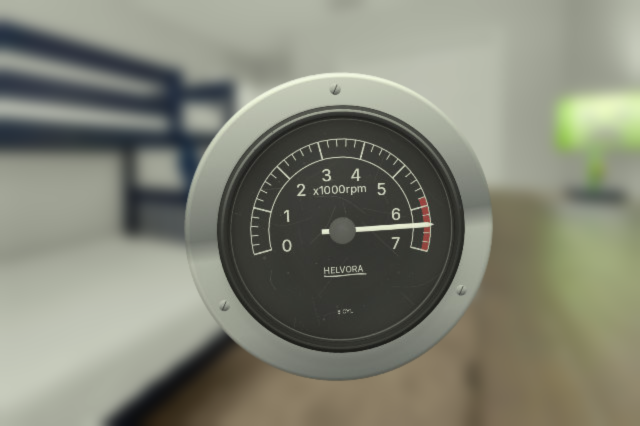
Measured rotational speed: 6400
